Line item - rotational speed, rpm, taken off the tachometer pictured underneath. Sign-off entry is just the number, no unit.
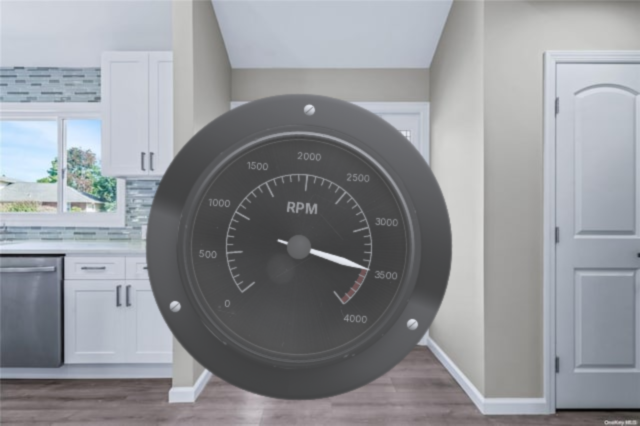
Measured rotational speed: 3500
